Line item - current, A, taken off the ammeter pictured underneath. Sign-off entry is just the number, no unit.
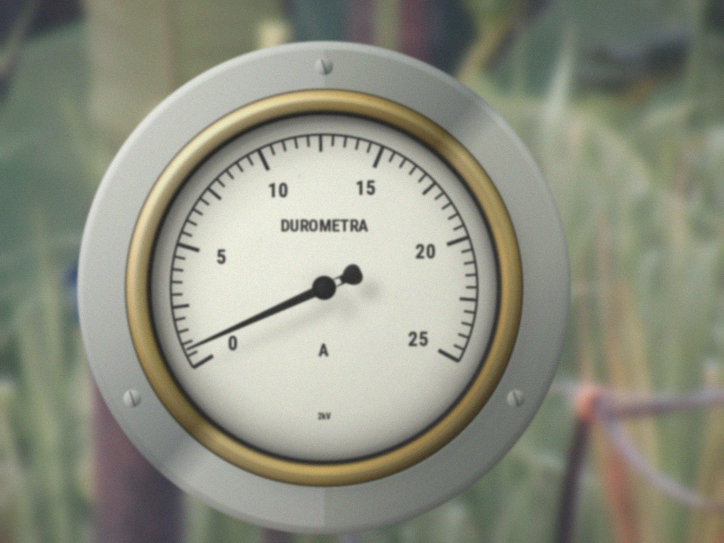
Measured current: 0.75
